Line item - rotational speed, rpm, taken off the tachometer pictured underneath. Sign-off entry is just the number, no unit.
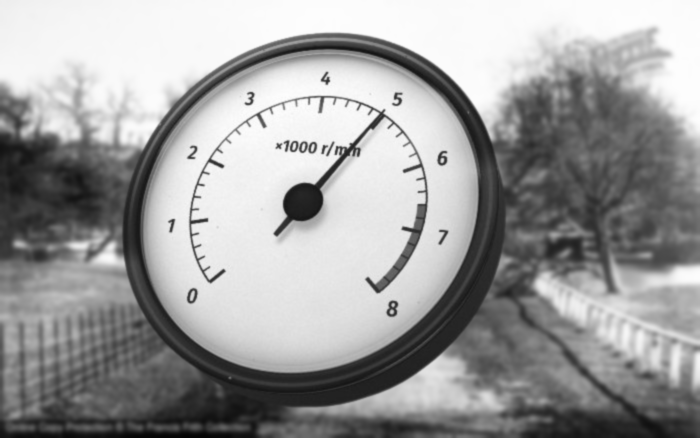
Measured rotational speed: 5000
